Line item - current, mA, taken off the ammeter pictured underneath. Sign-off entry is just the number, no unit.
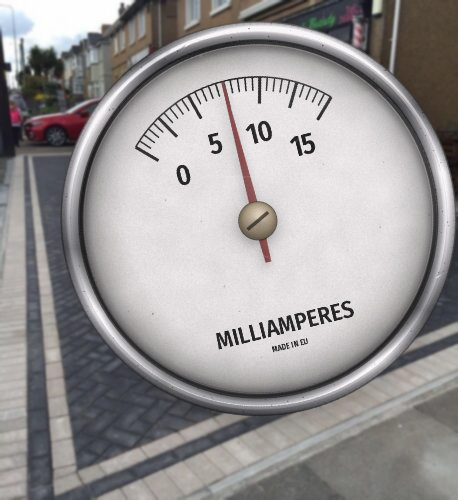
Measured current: 7.5
